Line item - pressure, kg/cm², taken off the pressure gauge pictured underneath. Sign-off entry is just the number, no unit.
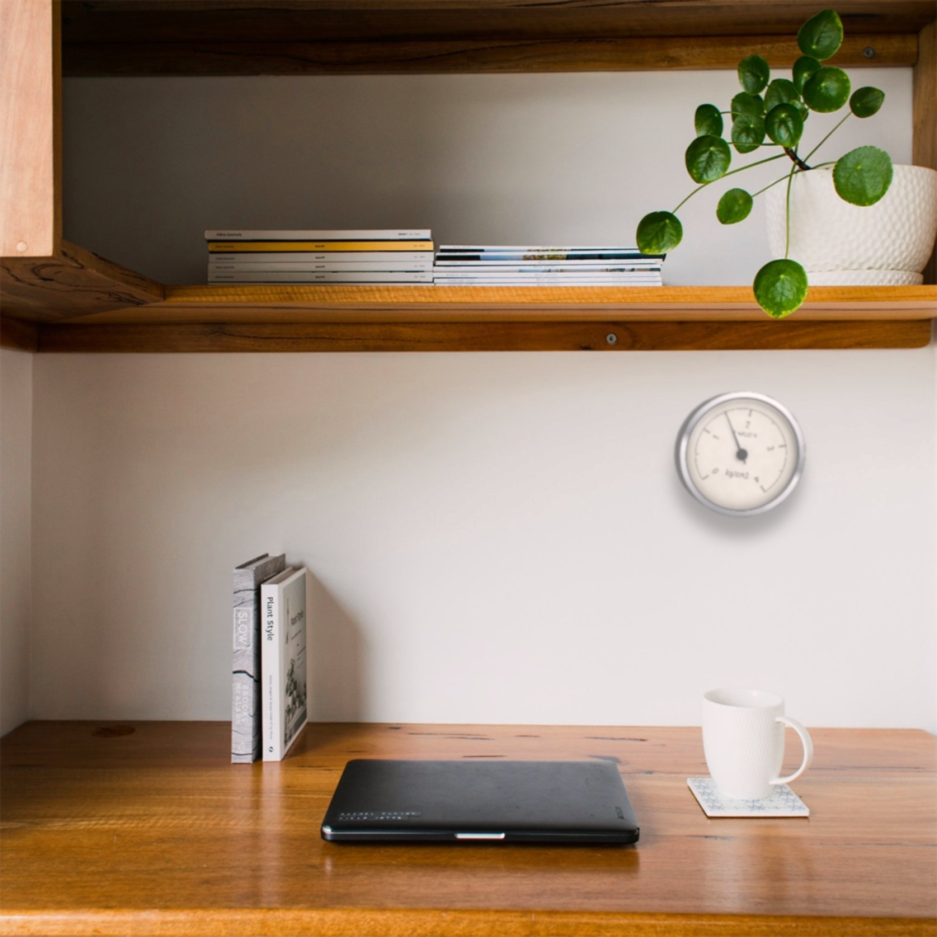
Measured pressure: 1.5
